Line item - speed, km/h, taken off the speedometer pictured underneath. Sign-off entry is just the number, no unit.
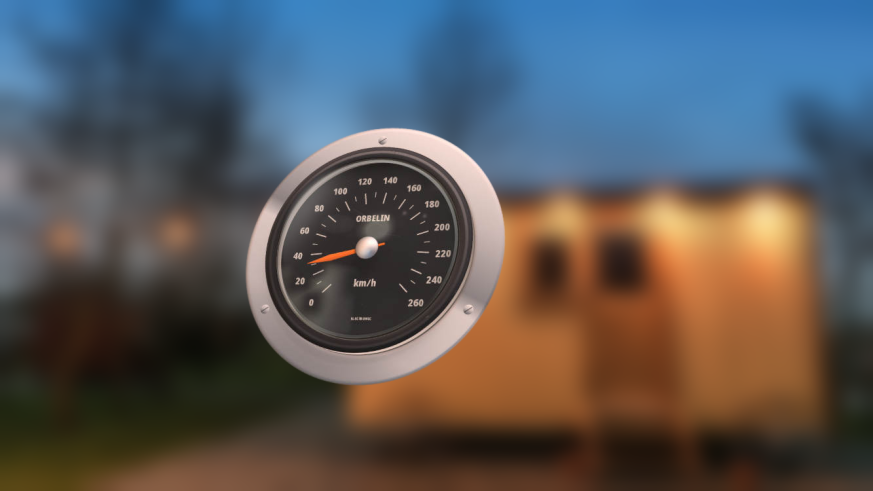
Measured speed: 30
